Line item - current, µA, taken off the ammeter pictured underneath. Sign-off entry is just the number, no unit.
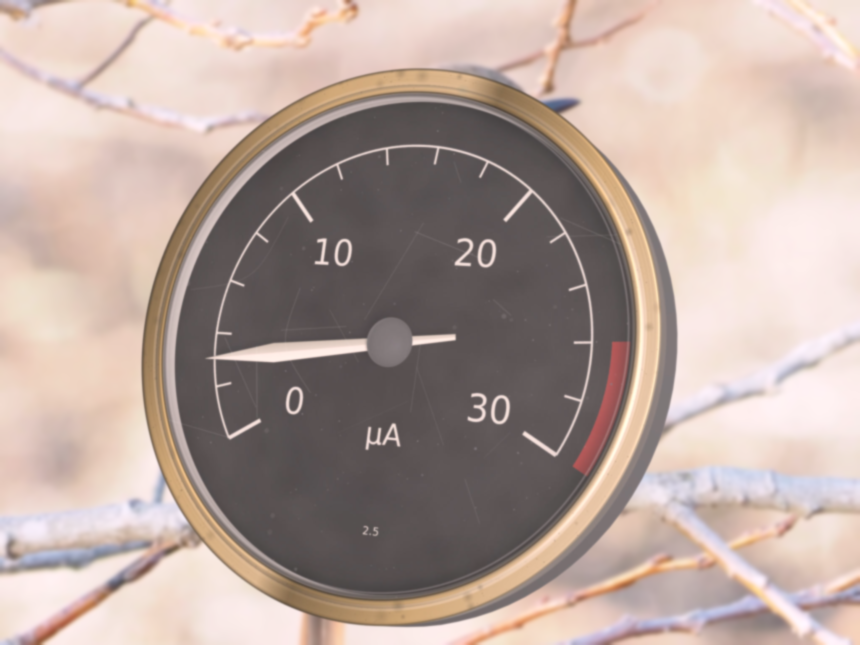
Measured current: 3
